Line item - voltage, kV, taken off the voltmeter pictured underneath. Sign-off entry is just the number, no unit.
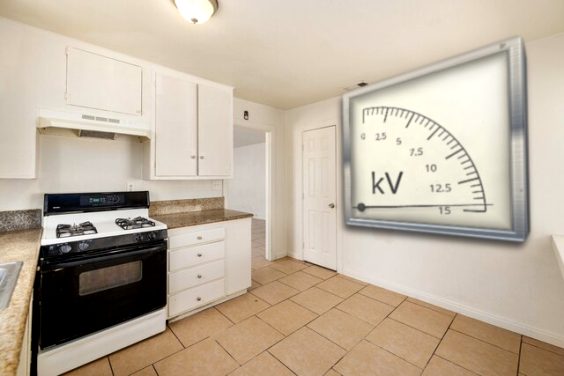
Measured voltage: 14.5
